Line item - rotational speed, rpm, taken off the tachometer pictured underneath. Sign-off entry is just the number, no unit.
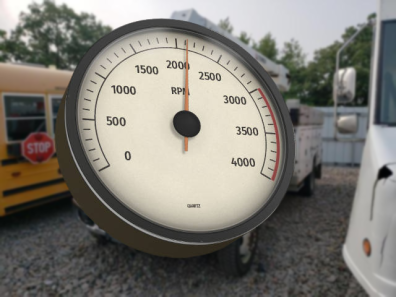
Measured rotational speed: 2100
